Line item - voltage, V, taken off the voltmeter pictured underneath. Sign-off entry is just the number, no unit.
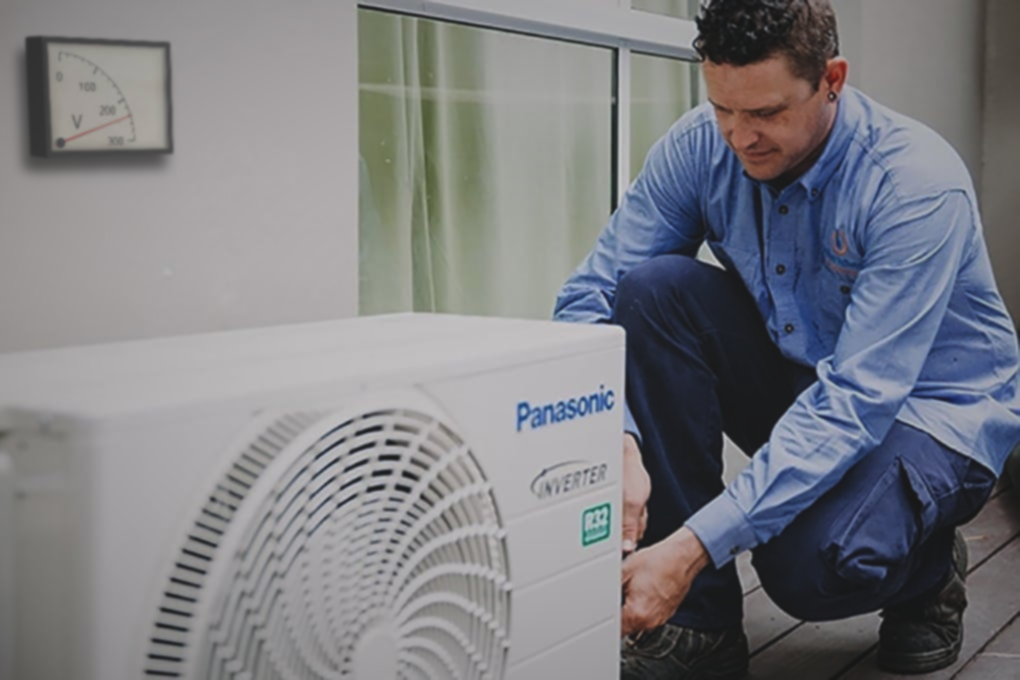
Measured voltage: 240
